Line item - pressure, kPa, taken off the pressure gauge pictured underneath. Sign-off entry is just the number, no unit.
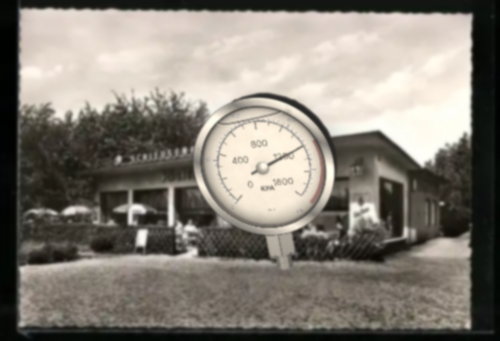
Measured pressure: 1200
